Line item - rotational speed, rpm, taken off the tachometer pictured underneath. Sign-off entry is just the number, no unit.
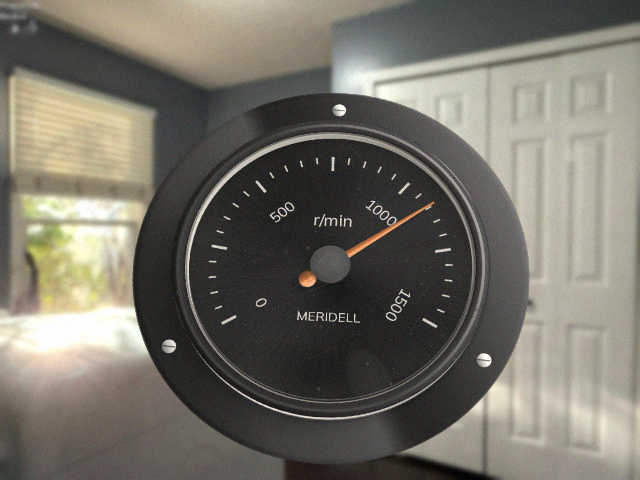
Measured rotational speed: 1100
